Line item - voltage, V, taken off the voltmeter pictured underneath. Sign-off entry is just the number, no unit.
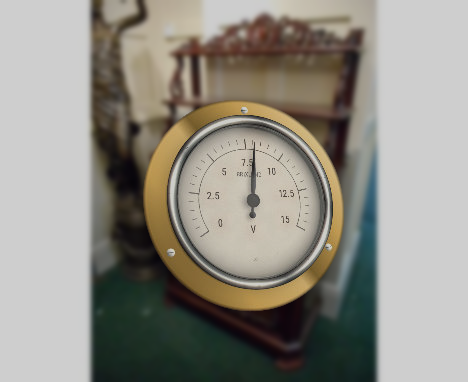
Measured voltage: 8
